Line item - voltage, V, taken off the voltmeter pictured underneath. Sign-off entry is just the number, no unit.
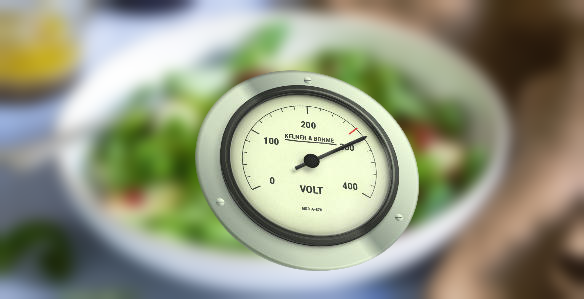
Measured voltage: 300
